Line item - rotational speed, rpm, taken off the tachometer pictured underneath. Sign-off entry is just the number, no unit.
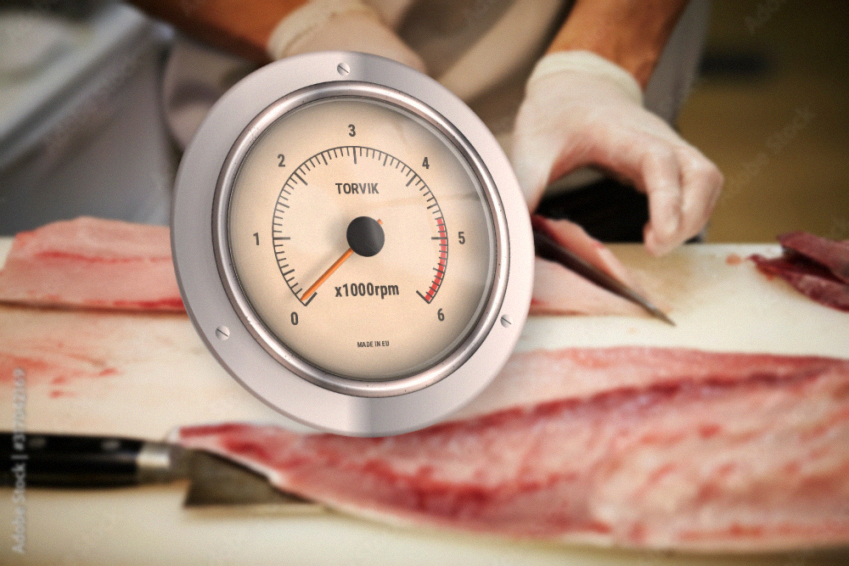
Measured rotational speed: 100
